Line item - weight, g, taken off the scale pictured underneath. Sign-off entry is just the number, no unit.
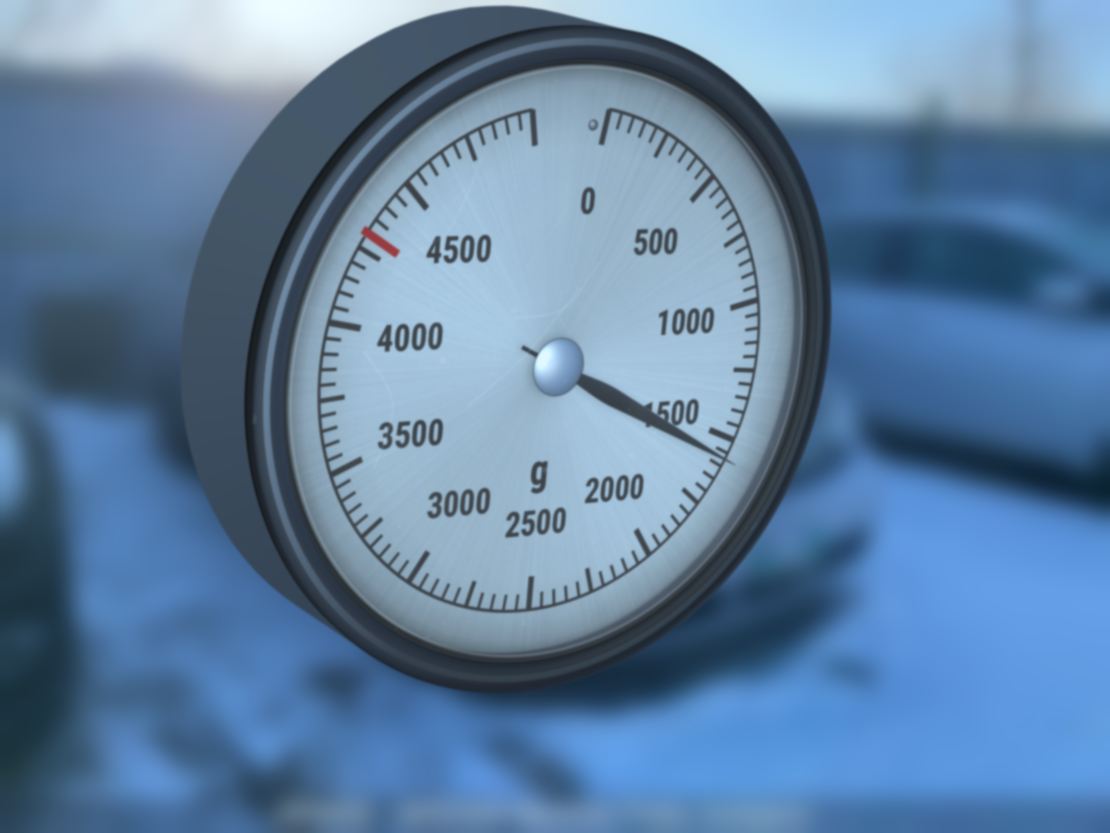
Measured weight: 1575
